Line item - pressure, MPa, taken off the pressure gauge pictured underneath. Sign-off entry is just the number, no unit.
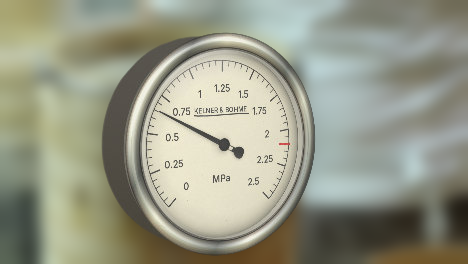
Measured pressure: 0.65
